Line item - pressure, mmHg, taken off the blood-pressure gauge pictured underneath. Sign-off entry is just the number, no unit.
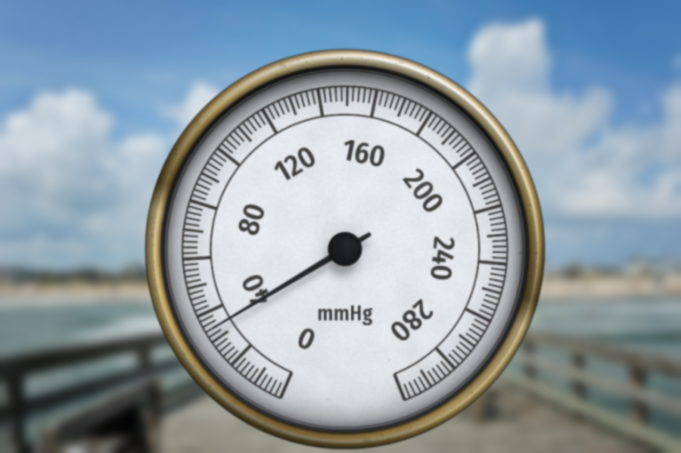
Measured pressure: 34
